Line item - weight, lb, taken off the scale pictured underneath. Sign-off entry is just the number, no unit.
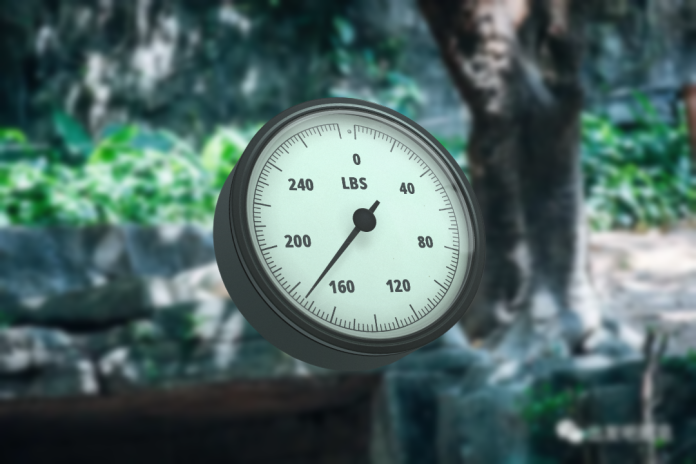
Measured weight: 174
